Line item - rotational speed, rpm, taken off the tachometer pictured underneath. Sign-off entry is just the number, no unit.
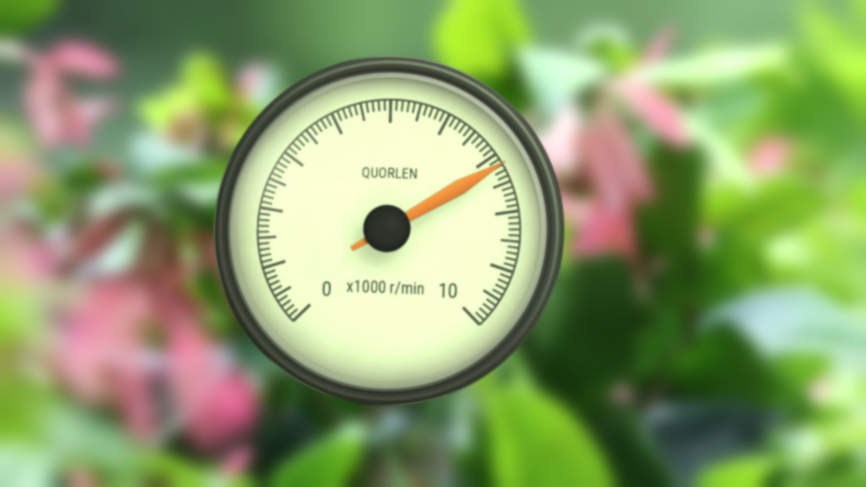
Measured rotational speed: 7200
